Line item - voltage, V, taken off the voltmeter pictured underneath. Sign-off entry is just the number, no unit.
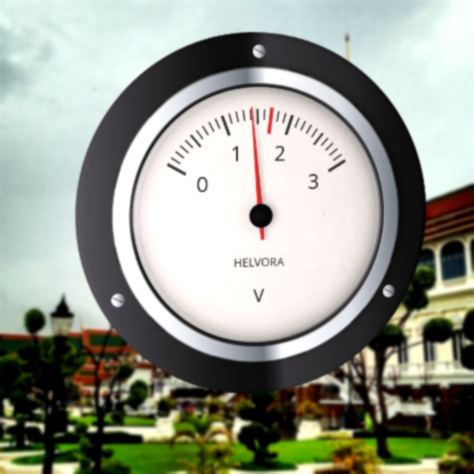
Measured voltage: 1.4
